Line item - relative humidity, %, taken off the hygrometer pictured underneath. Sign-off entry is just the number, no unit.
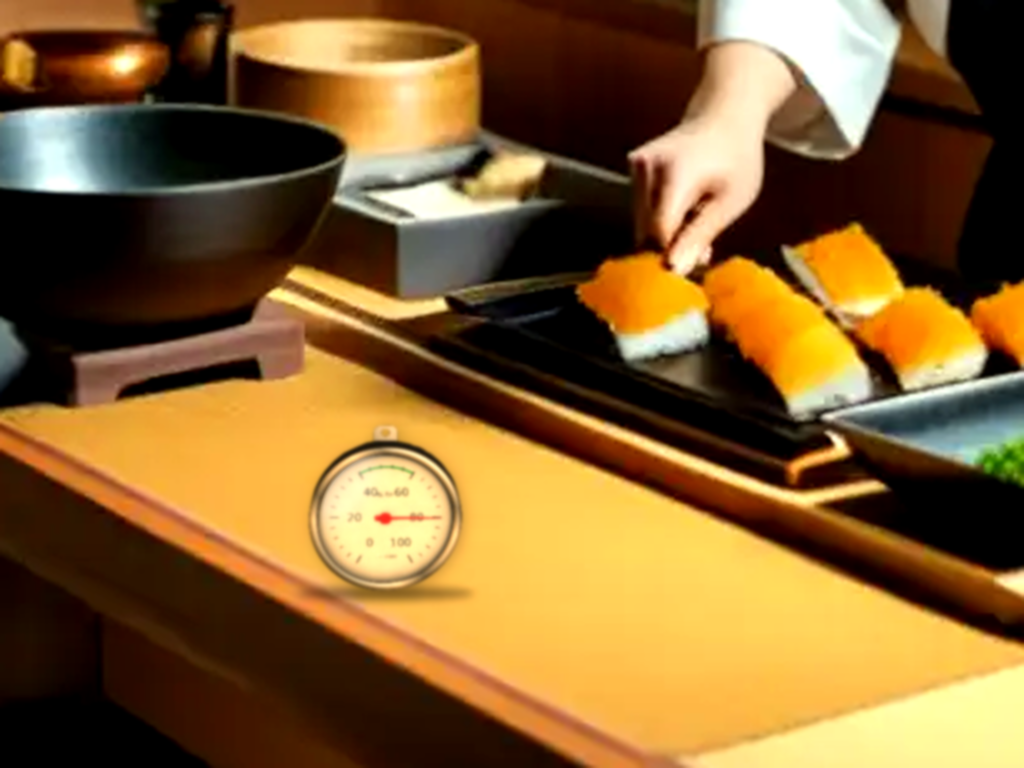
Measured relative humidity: 80
